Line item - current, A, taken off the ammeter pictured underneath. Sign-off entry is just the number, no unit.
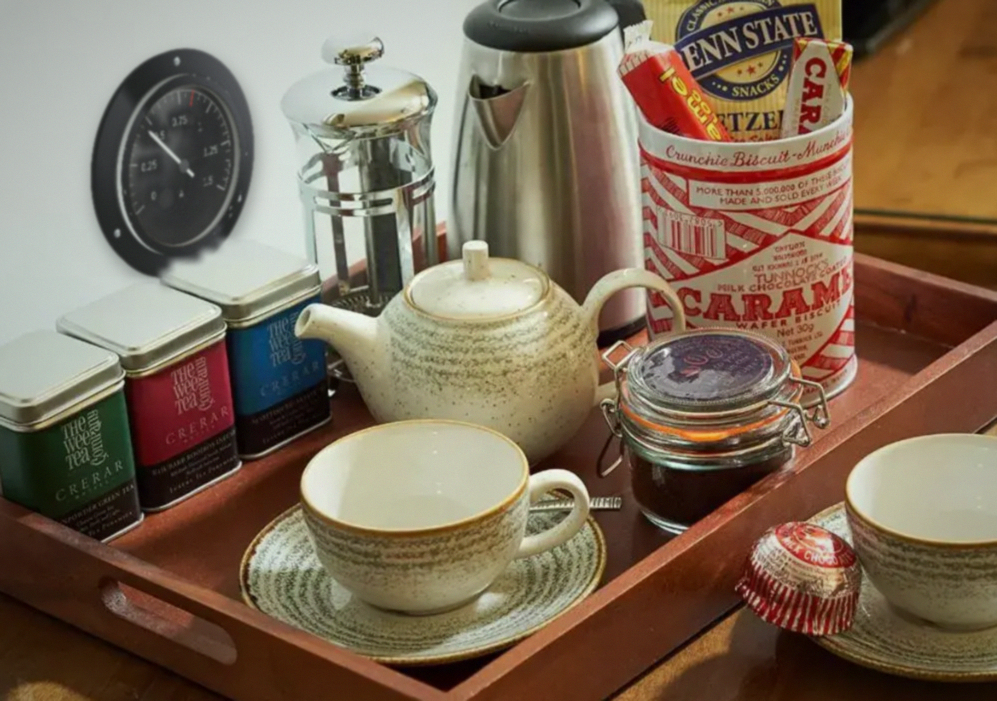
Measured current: 0.45
